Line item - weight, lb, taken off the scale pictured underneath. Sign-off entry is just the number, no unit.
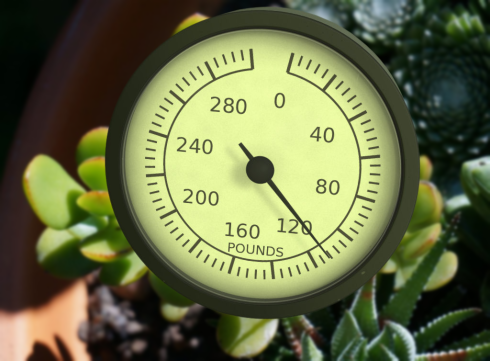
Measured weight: 112
